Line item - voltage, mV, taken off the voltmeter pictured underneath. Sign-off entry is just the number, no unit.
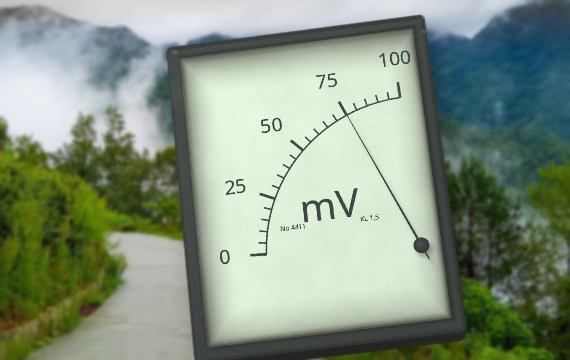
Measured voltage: 75
